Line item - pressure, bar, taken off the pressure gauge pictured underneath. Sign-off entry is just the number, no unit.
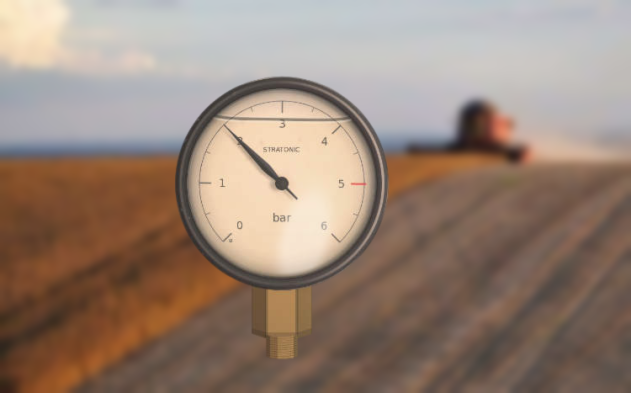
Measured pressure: 2
